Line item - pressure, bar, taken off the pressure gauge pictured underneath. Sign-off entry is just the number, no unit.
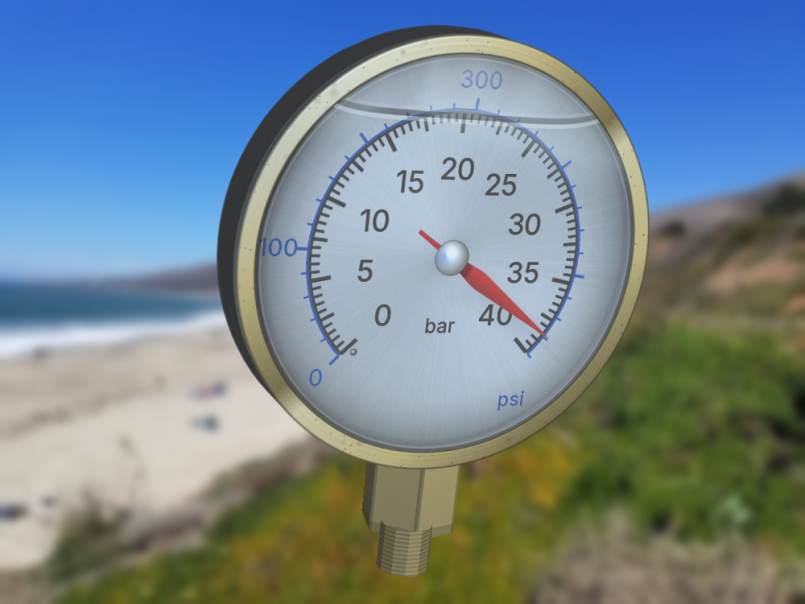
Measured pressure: 38.5
